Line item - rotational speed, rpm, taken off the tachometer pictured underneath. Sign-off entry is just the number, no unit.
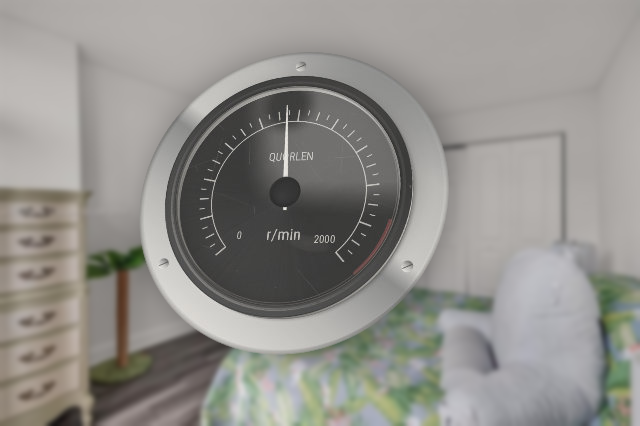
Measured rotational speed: 950
